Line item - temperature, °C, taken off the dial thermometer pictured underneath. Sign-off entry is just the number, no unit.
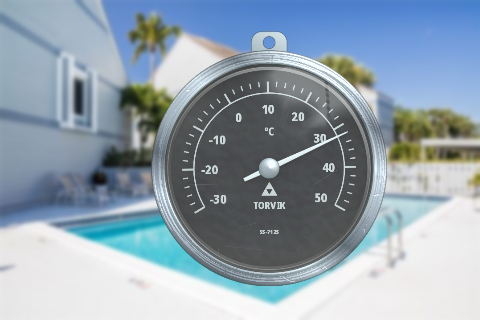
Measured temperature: 32
